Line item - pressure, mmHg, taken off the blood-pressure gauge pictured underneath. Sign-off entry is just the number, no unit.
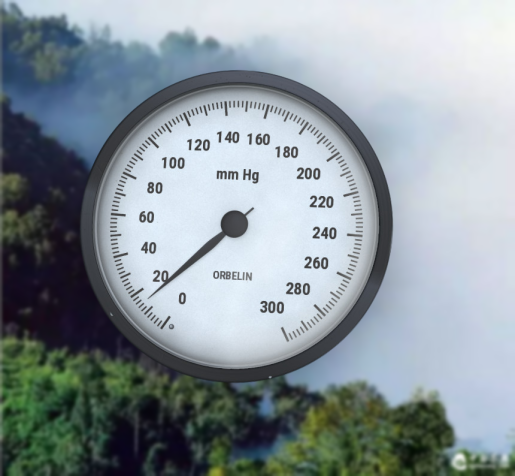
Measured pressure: 14
